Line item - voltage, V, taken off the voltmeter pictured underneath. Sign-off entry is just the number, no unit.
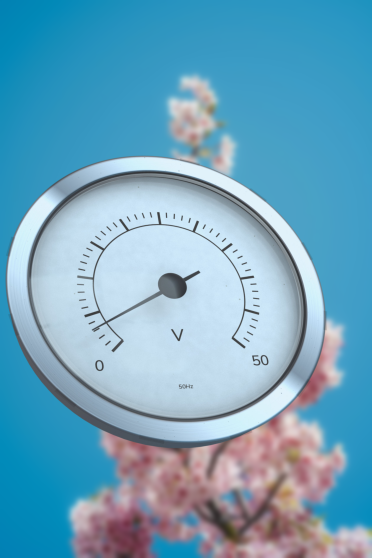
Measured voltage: 3
